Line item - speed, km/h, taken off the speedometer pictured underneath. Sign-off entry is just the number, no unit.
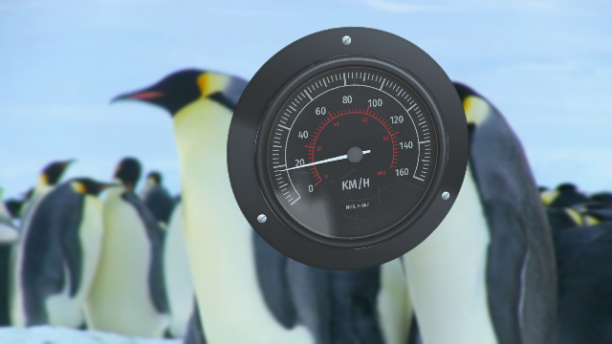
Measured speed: 18
